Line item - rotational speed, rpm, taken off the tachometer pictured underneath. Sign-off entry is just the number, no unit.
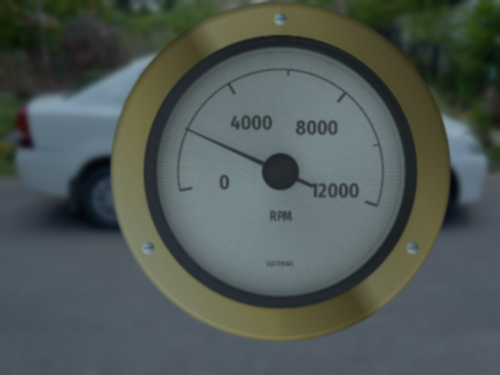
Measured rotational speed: 2000
